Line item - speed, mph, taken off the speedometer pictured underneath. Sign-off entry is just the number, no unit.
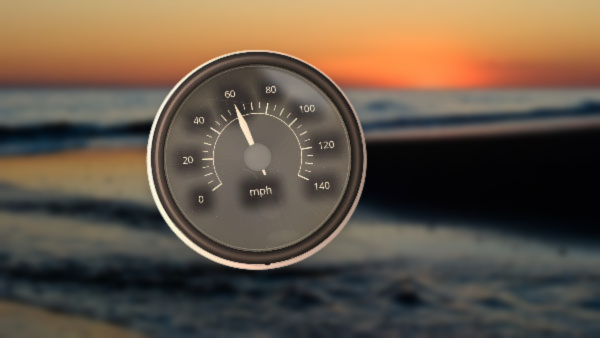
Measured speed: 60
